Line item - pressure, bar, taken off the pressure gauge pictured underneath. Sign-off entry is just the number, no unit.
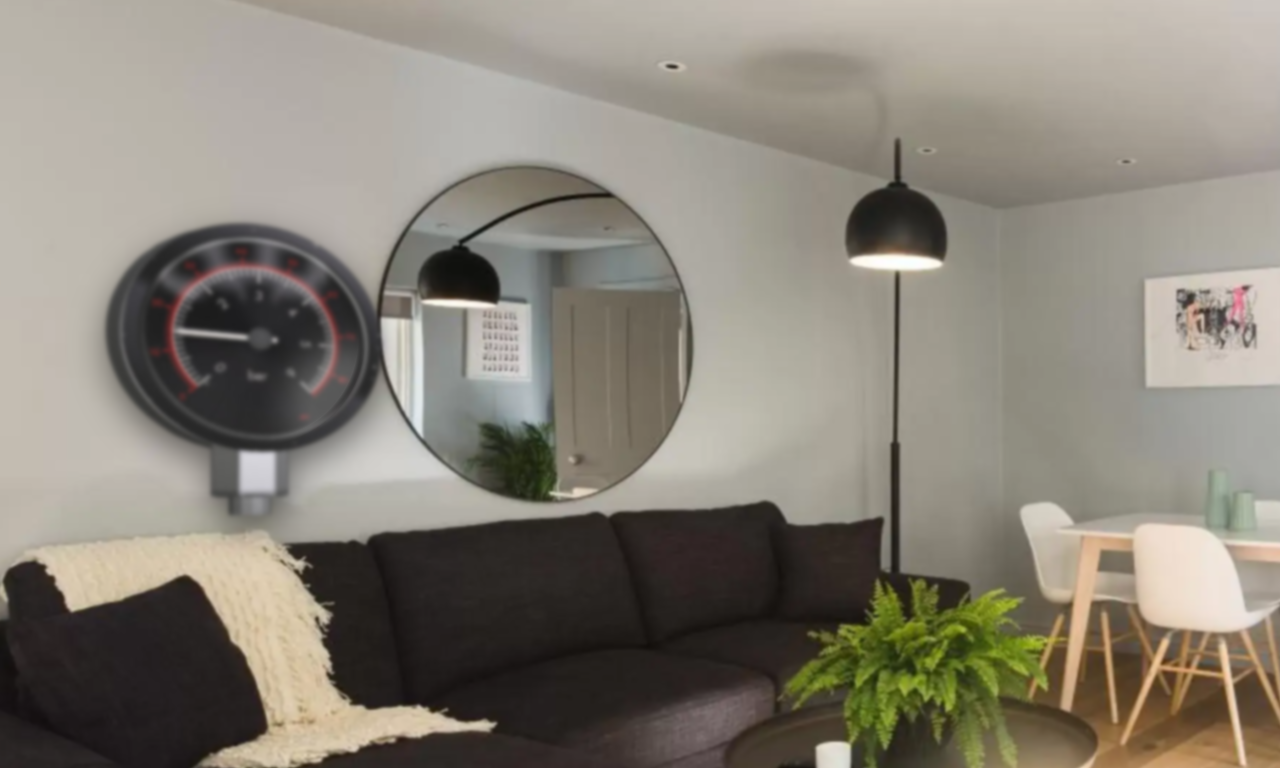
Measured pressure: 1
